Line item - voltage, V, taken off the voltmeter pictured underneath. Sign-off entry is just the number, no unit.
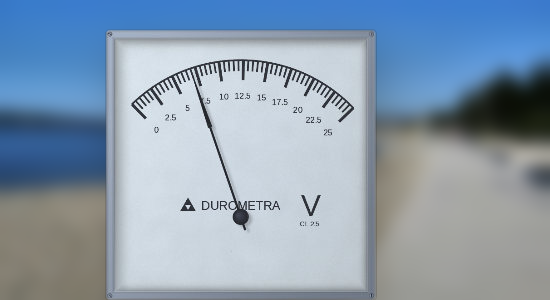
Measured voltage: 7
